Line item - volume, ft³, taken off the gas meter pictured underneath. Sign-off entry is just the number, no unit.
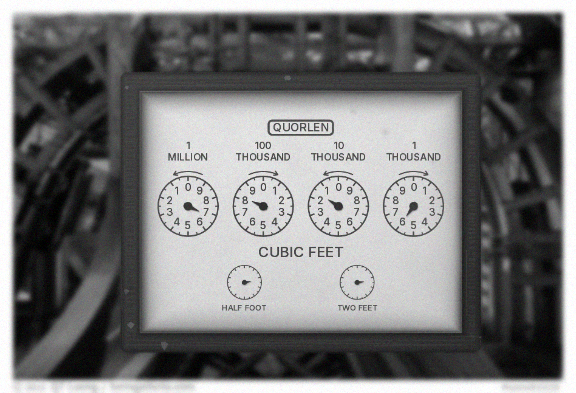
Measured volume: 681600
